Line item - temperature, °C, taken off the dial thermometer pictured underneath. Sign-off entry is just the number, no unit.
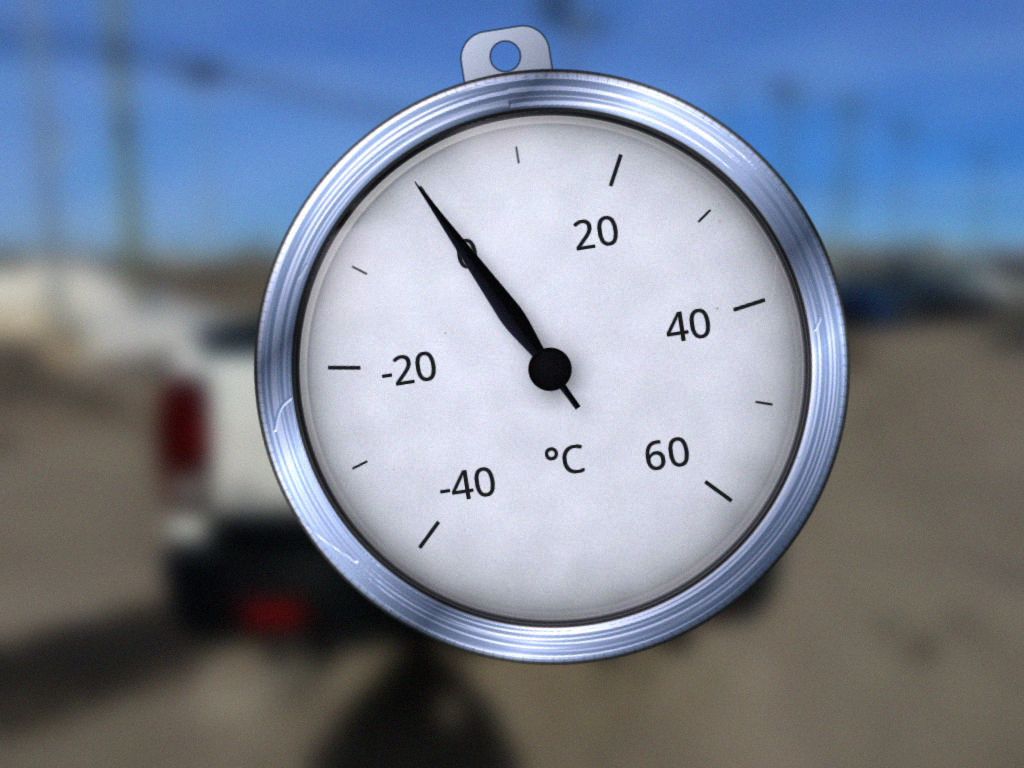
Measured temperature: 0
